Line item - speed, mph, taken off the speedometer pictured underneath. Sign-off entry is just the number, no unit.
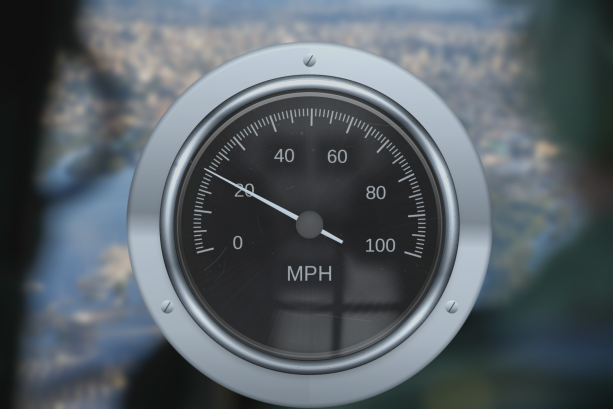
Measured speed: 20
